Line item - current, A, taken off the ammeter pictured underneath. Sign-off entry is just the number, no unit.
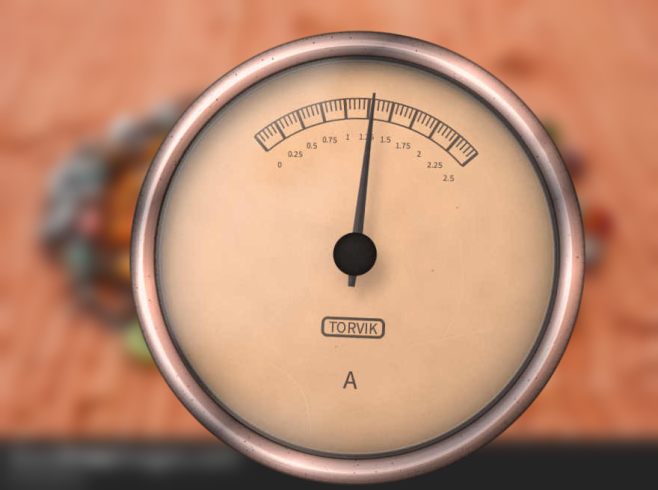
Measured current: 1.3
